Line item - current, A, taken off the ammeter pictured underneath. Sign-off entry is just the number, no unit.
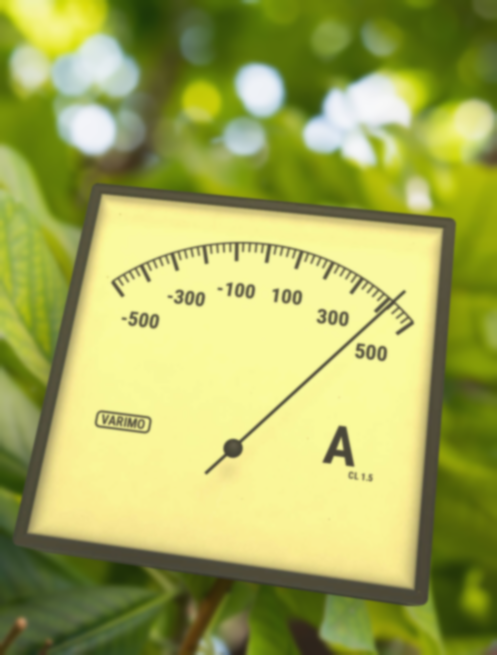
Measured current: 420
